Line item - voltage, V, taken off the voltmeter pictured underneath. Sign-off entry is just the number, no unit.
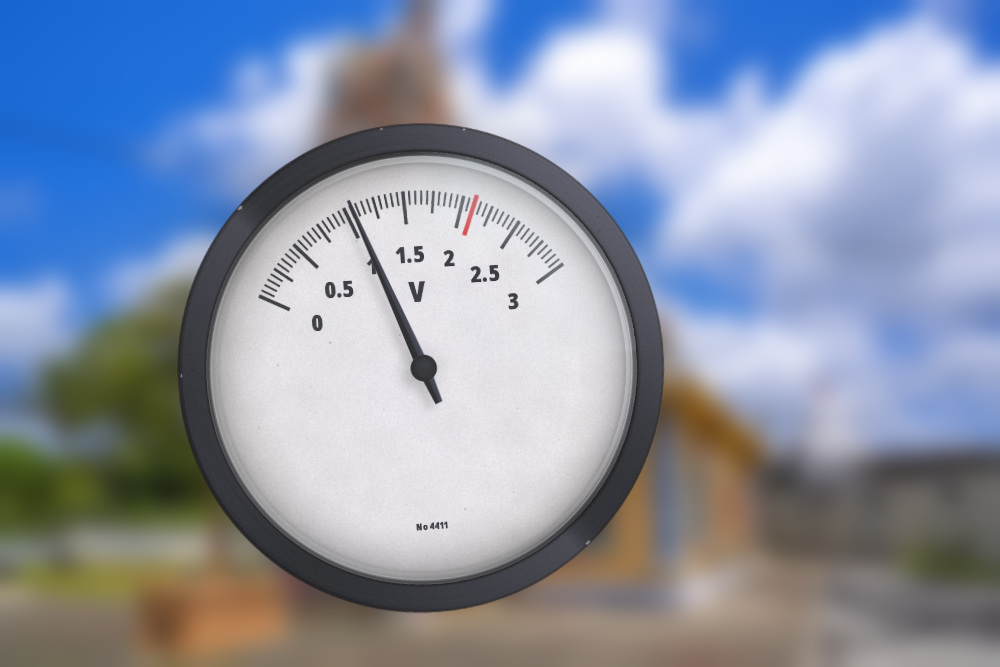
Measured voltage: 1.05
